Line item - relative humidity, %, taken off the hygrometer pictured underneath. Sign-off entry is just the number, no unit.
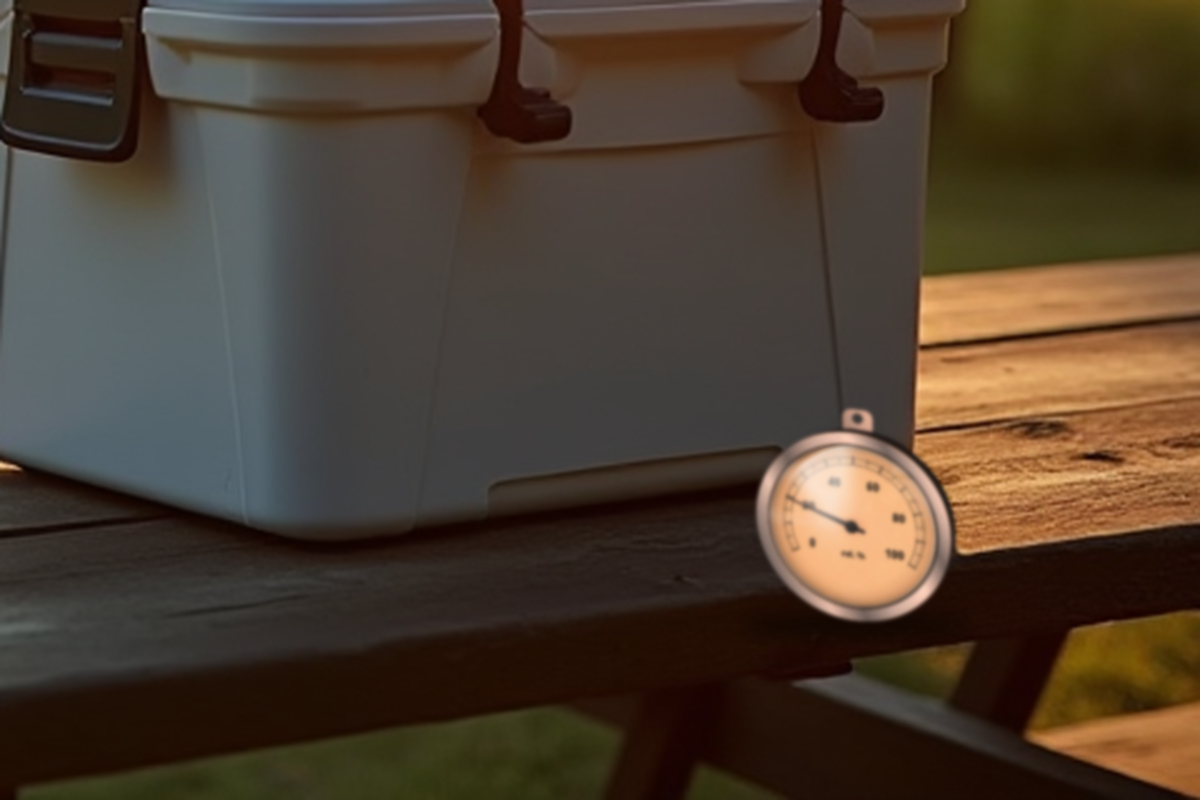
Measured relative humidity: 20
